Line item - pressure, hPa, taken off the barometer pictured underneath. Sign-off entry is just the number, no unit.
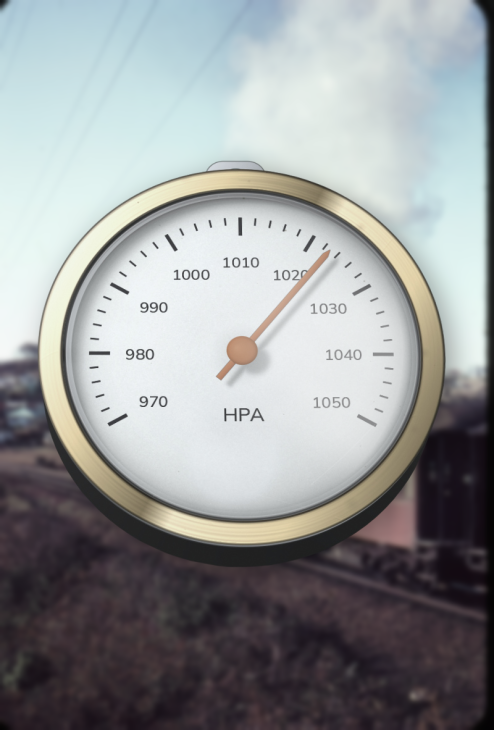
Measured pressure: 1023
